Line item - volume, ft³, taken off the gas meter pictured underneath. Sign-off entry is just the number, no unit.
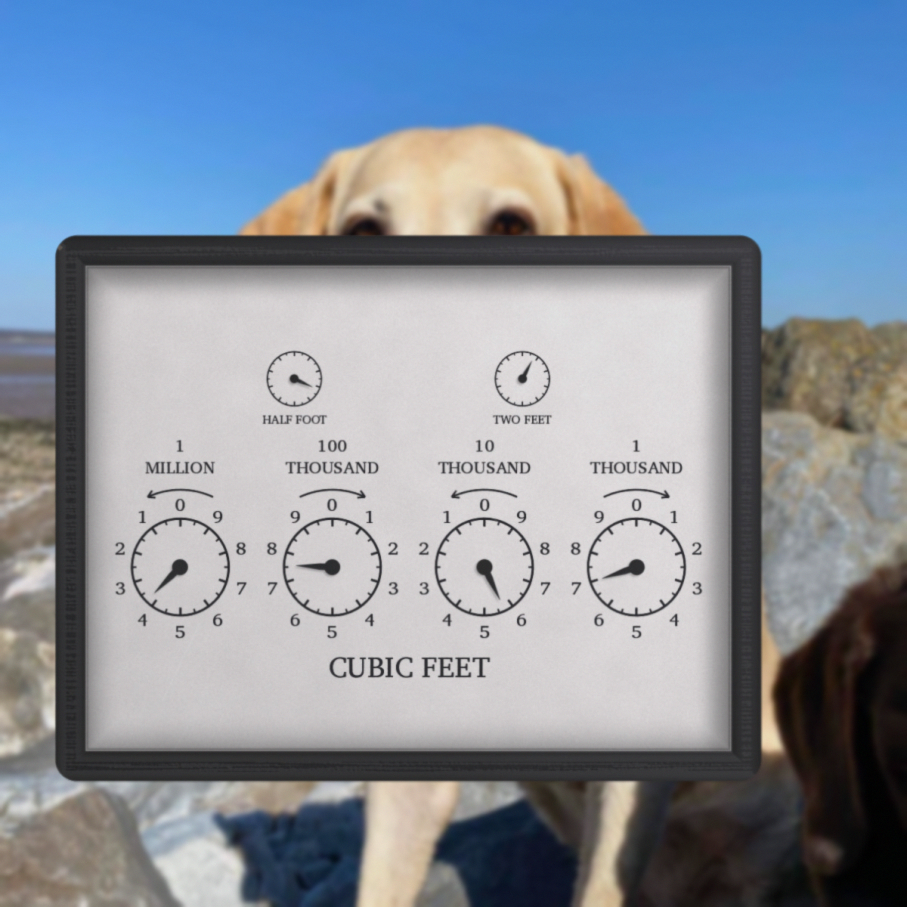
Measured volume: 375700
